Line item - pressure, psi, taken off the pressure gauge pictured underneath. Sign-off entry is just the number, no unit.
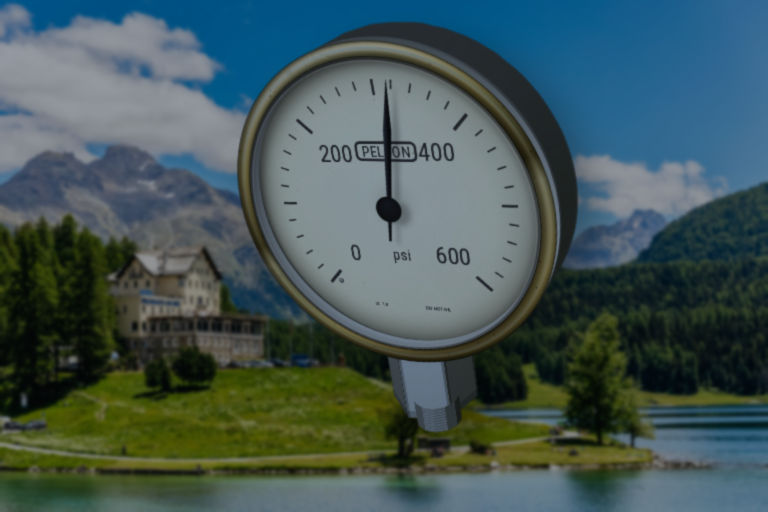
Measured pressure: 320
